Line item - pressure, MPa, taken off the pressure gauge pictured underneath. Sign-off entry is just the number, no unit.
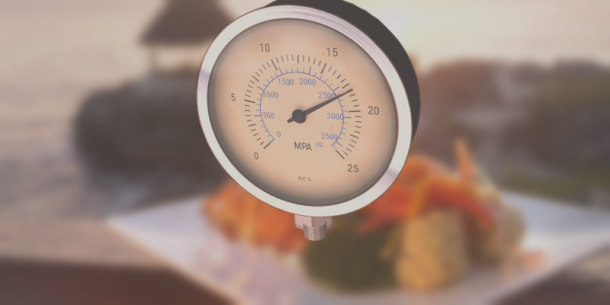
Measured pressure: 18
